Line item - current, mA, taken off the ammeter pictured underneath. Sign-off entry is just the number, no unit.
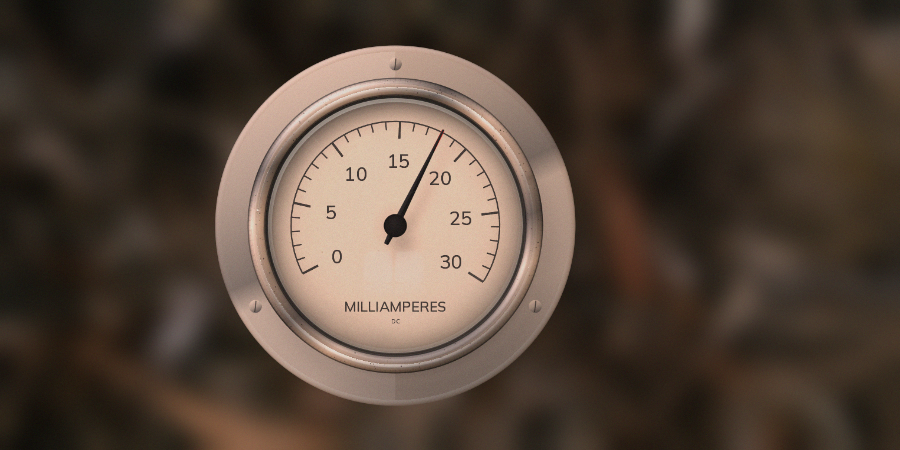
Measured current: 18
